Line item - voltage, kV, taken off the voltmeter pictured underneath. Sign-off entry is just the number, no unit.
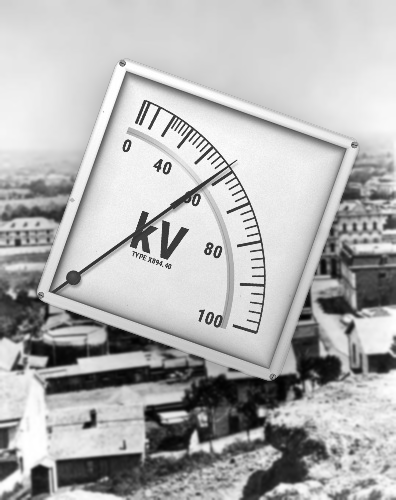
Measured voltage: 58
